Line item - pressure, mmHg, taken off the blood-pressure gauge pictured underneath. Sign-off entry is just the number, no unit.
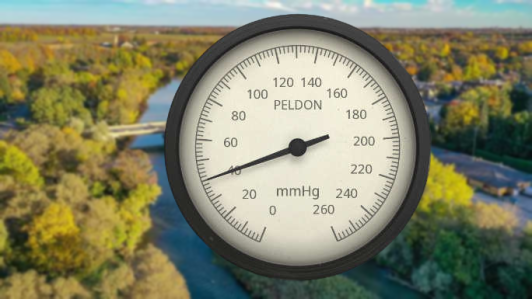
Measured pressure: 40
